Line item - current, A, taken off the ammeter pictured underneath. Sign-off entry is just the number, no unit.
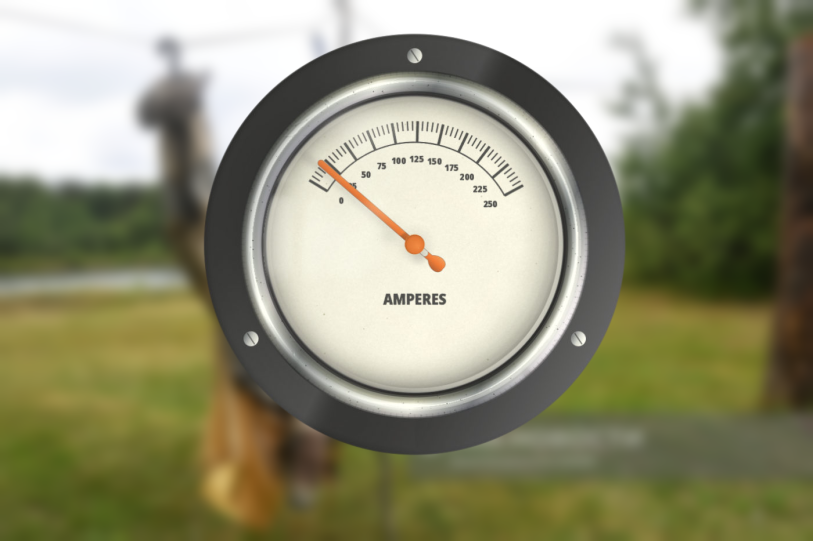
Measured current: 20
